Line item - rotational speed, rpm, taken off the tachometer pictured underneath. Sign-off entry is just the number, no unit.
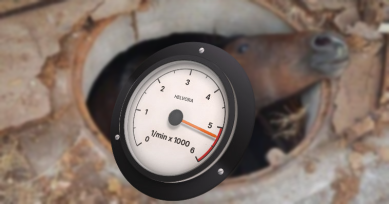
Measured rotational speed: 5250
